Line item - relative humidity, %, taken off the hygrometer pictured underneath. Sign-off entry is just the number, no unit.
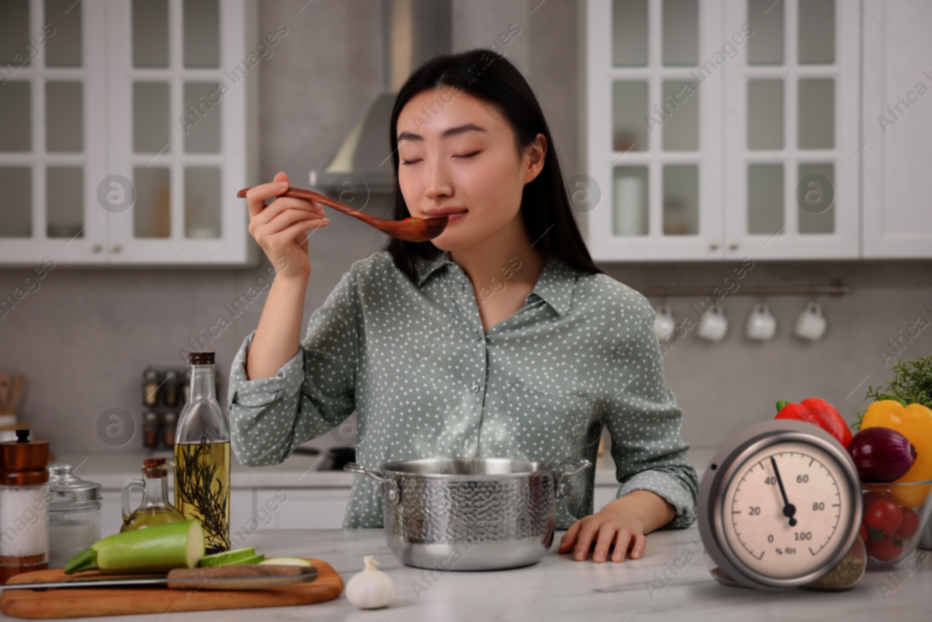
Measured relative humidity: 44
